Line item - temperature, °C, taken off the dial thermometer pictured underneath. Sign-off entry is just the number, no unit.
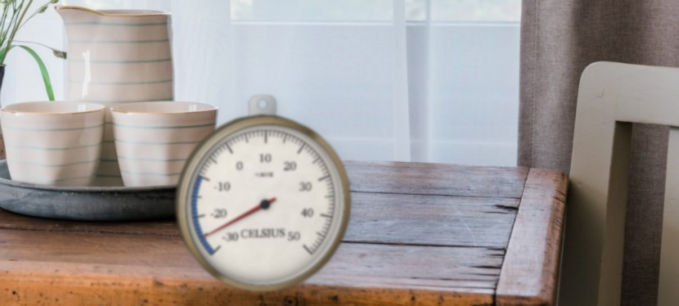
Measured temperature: -25
